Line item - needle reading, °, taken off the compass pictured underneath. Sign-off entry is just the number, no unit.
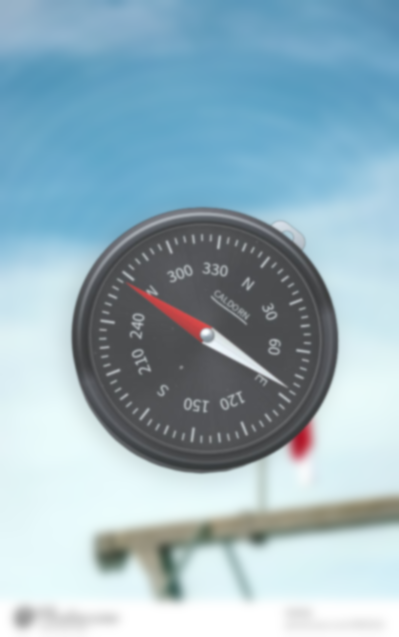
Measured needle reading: 265
